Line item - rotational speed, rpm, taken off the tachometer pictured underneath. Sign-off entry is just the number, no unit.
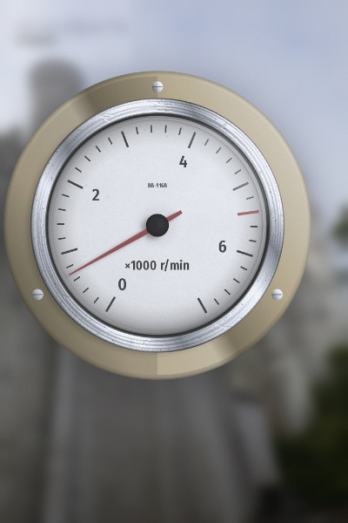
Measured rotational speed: 700
